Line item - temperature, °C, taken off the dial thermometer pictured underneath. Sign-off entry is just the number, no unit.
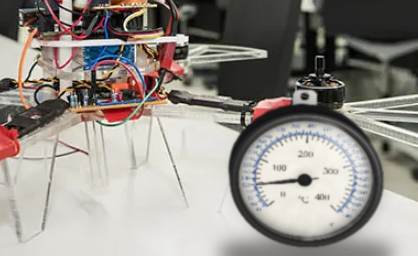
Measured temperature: 50
